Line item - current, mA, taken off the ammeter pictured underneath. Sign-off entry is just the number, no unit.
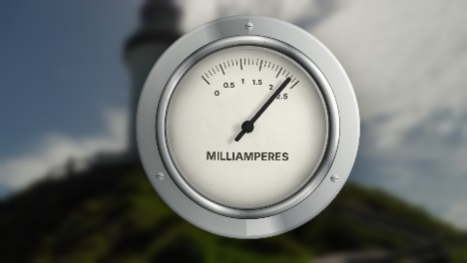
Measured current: 2.3
